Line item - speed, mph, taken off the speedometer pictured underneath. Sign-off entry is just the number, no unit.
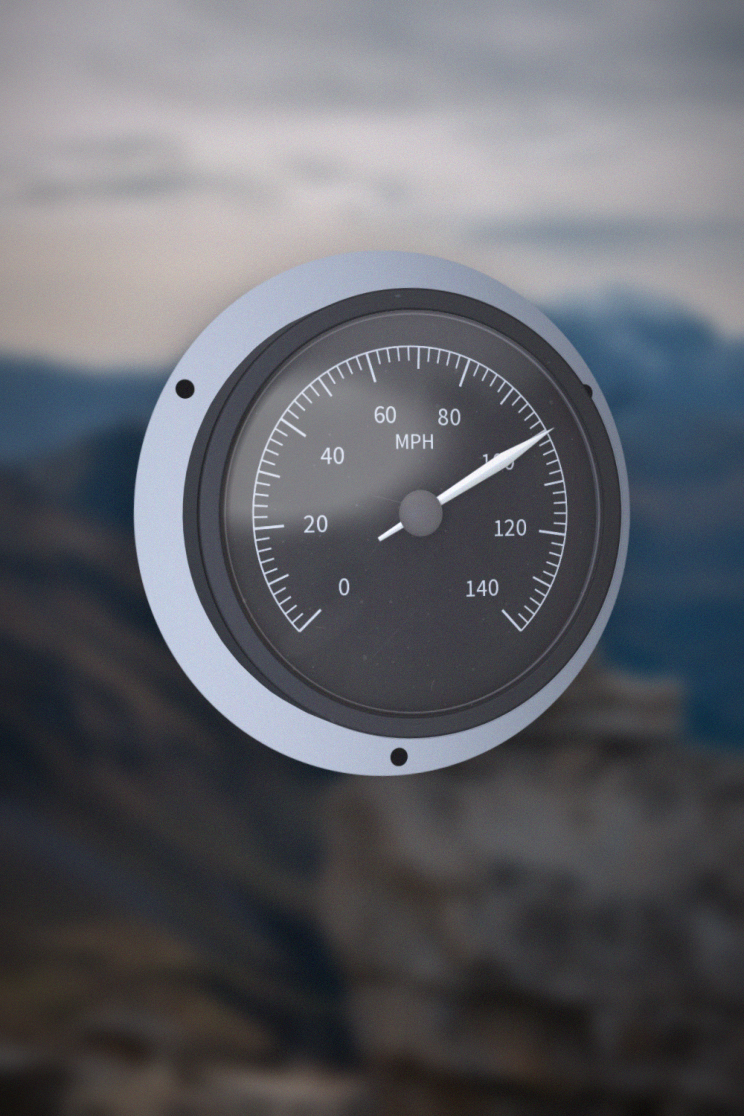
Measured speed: 100
